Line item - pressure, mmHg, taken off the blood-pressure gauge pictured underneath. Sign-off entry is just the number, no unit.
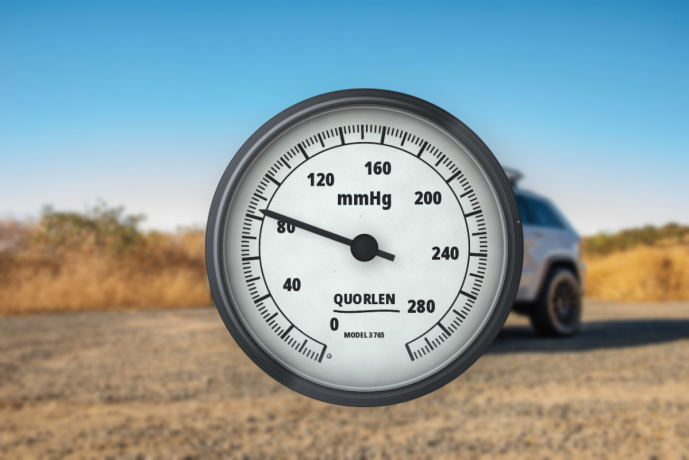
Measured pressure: 84
